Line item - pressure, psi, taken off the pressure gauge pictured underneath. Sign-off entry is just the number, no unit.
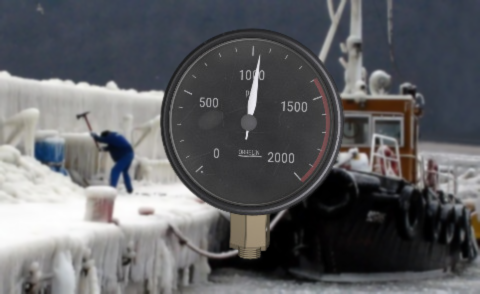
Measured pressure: 1050
